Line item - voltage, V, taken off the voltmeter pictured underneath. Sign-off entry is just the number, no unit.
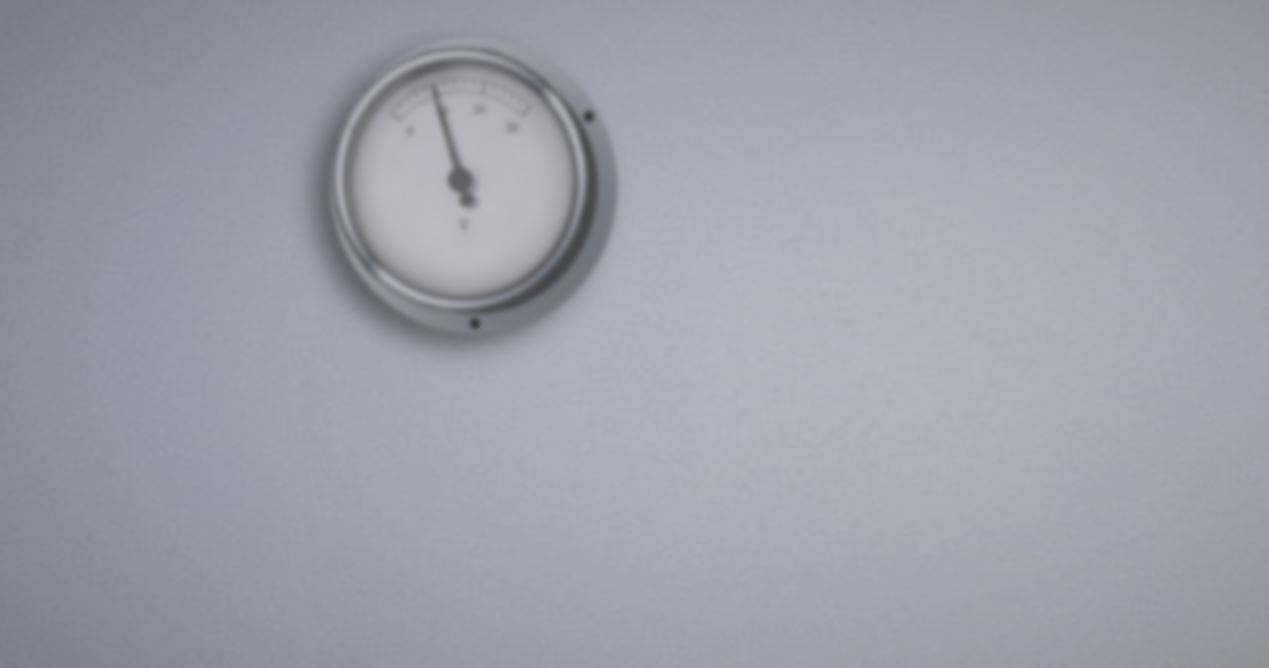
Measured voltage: 10
